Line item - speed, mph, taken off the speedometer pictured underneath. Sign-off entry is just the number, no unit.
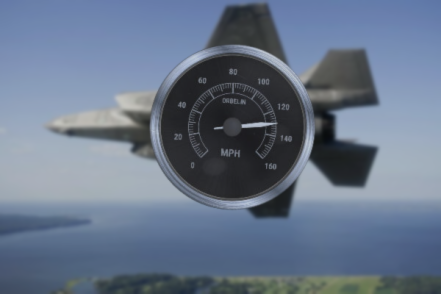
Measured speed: 130
